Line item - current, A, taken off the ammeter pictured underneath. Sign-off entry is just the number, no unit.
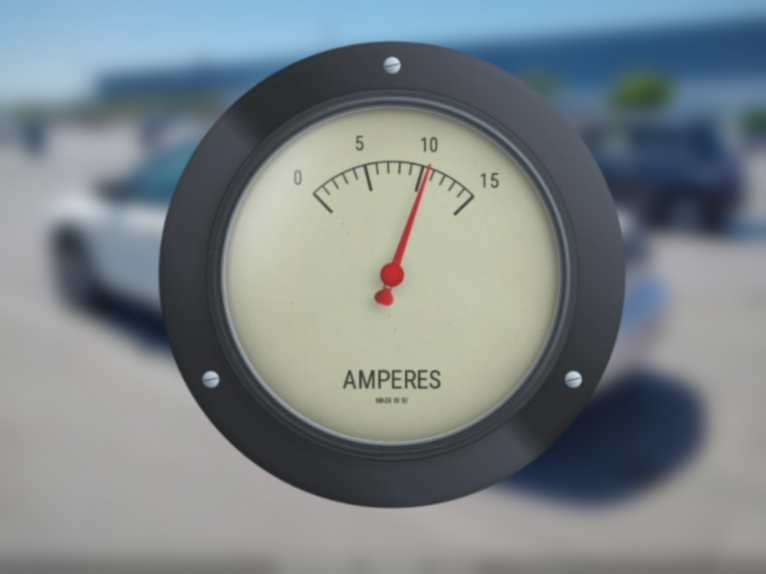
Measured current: 10.5
